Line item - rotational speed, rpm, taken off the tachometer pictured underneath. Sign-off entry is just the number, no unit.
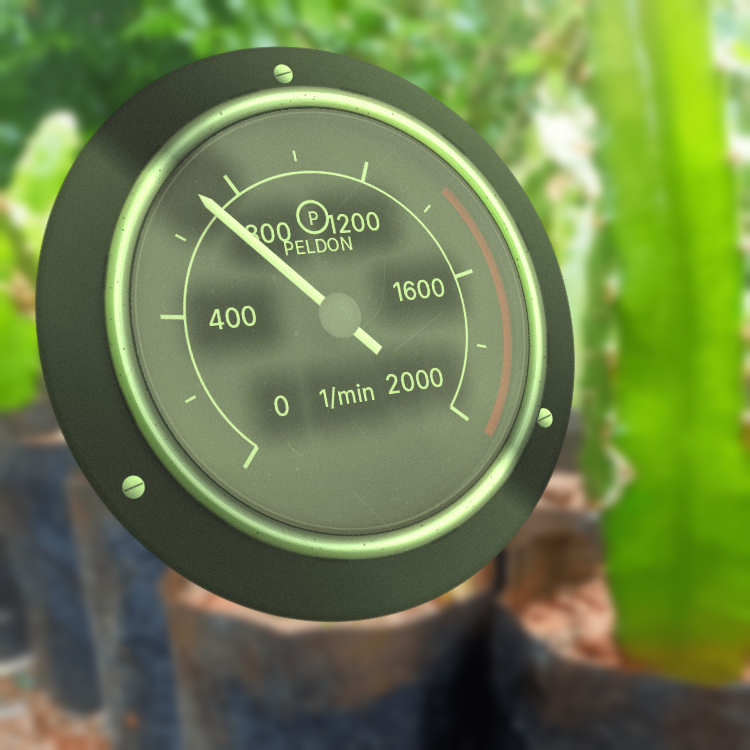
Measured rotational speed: 700
